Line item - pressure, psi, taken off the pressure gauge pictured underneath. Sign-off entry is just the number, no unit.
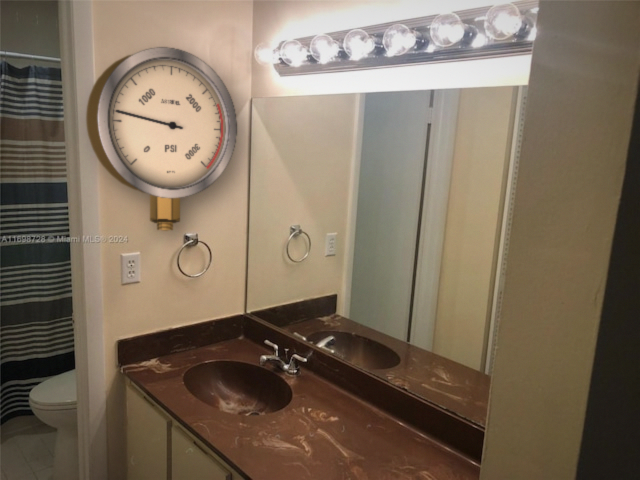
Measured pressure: 600
